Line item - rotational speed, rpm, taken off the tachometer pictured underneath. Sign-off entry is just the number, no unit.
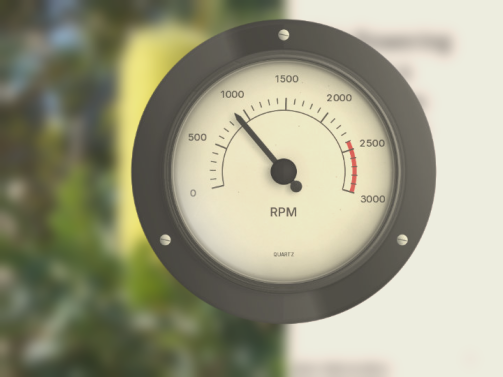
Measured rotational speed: 900
